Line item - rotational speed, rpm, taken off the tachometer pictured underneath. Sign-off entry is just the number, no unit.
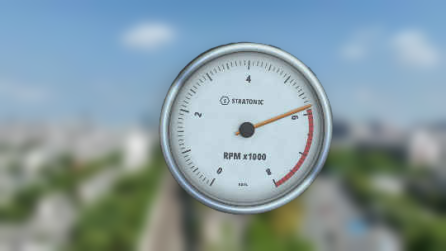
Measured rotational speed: 5800
